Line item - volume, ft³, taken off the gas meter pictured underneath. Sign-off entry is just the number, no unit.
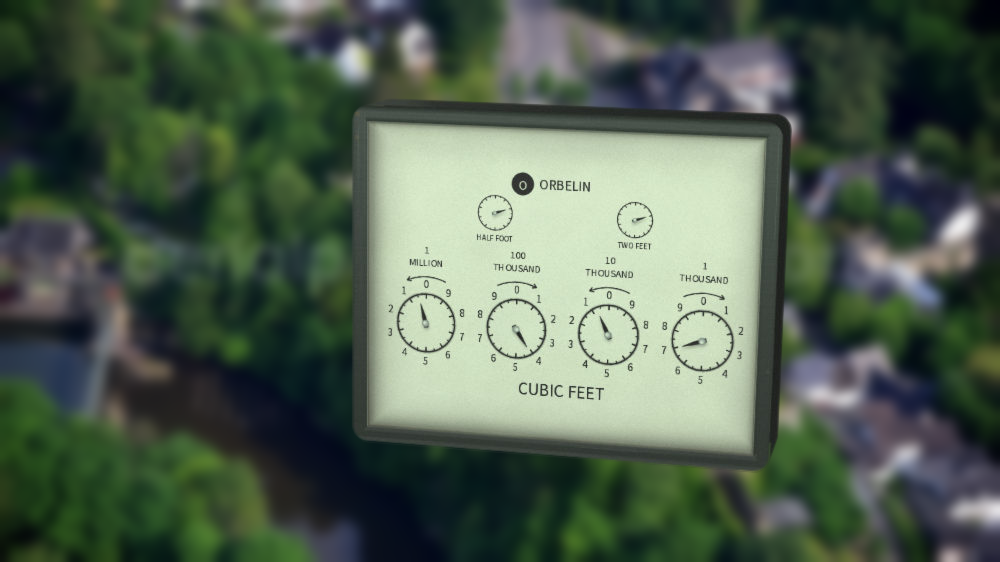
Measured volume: 40700
